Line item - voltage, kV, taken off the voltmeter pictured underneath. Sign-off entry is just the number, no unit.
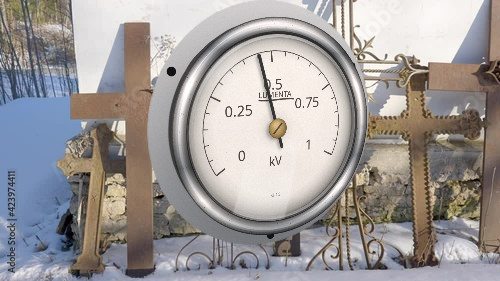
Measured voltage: 0.45
